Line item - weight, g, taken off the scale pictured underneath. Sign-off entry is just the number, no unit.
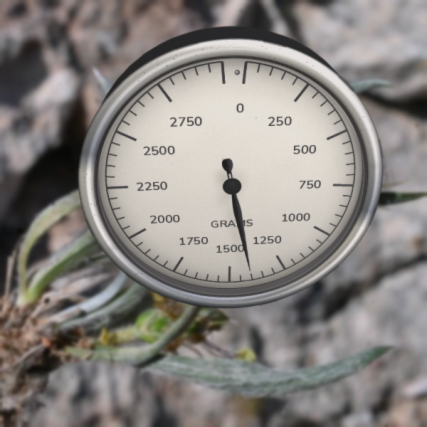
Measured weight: 1400
